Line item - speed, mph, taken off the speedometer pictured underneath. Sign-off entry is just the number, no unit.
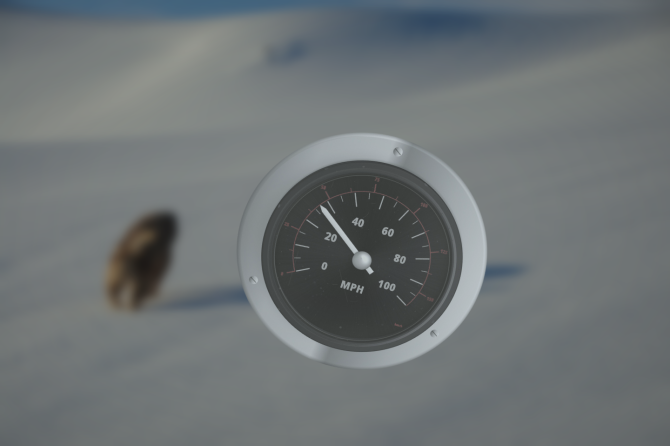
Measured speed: 27.5
